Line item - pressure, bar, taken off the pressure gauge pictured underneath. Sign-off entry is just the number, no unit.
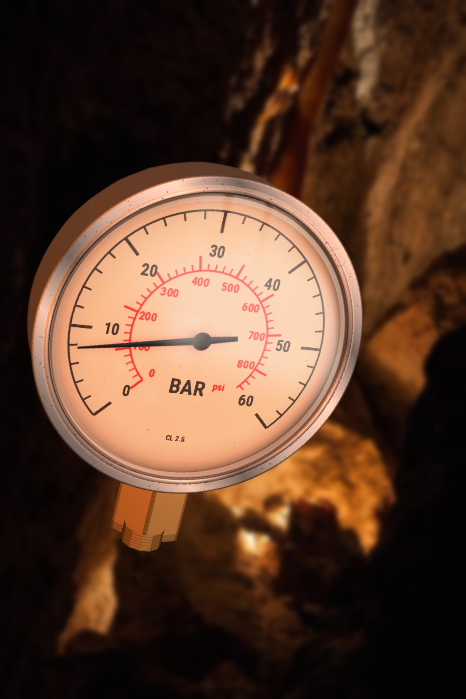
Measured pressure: 8
